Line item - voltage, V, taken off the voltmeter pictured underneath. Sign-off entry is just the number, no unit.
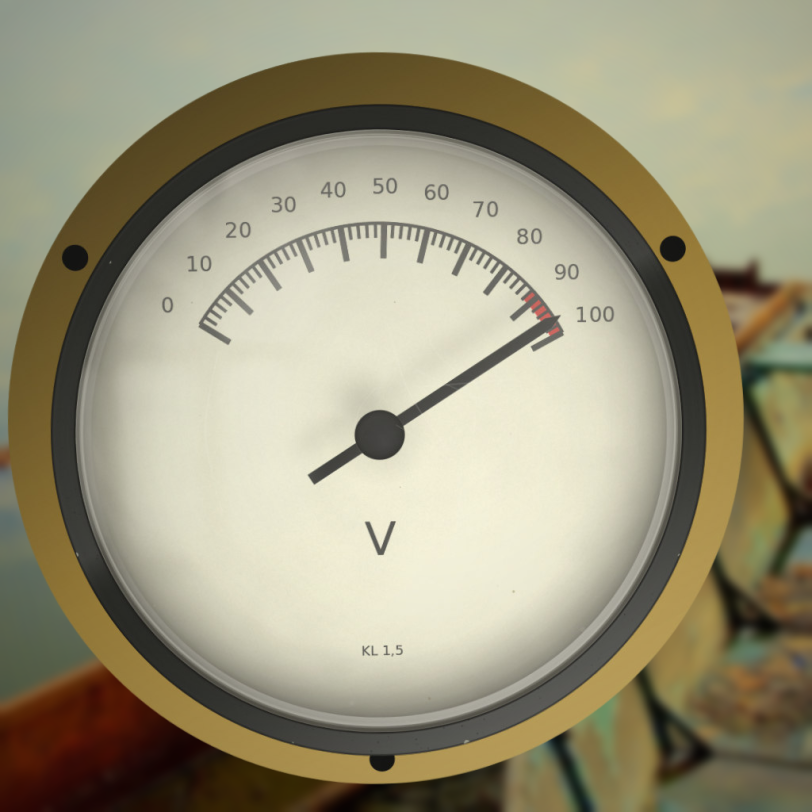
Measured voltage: 96
